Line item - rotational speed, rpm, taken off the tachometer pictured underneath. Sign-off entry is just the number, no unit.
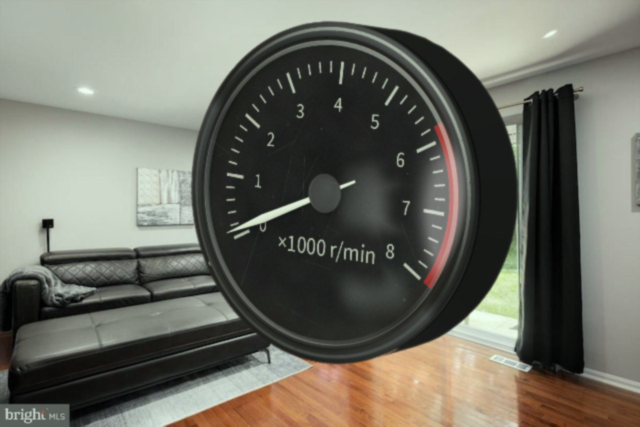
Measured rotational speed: 100
